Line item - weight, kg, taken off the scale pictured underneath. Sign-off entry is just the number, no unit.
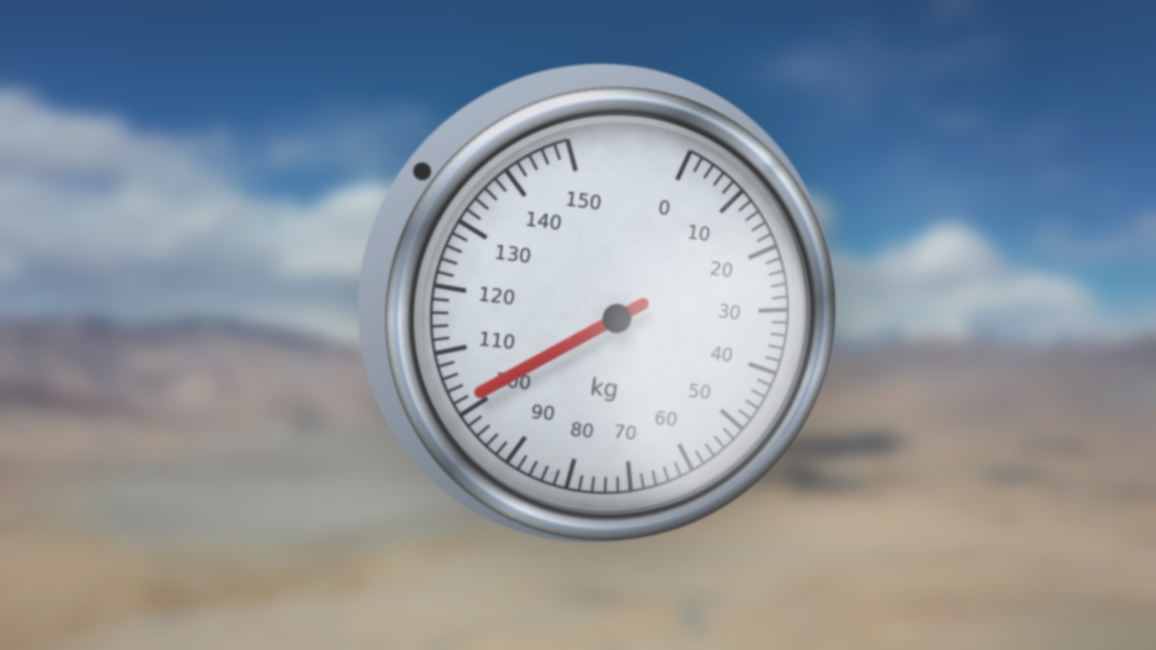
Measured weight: 102
